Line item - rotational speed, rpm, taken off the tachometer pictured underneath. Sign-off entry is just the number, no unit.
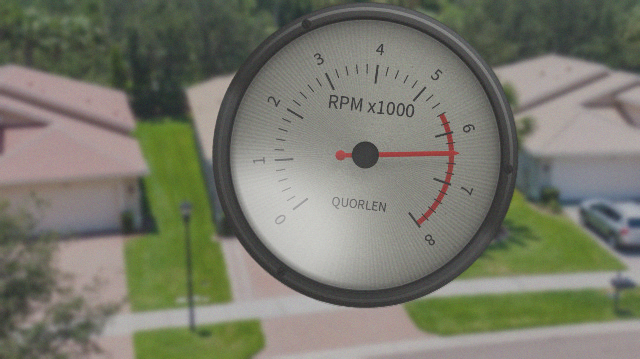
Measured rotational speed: 6400
